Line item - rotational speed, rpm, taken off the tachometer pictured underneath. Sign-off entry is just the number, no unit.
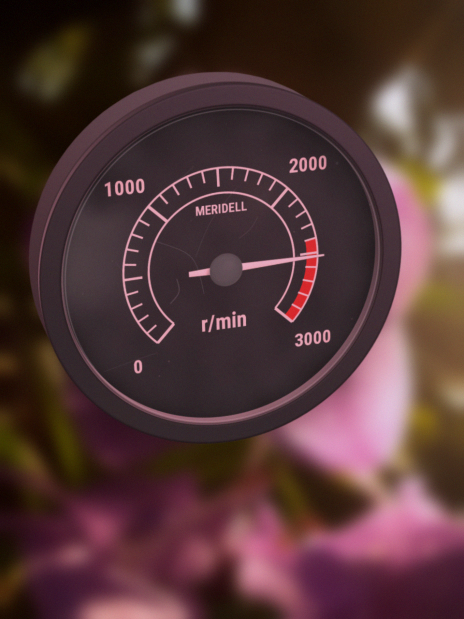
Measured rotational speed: 2500
